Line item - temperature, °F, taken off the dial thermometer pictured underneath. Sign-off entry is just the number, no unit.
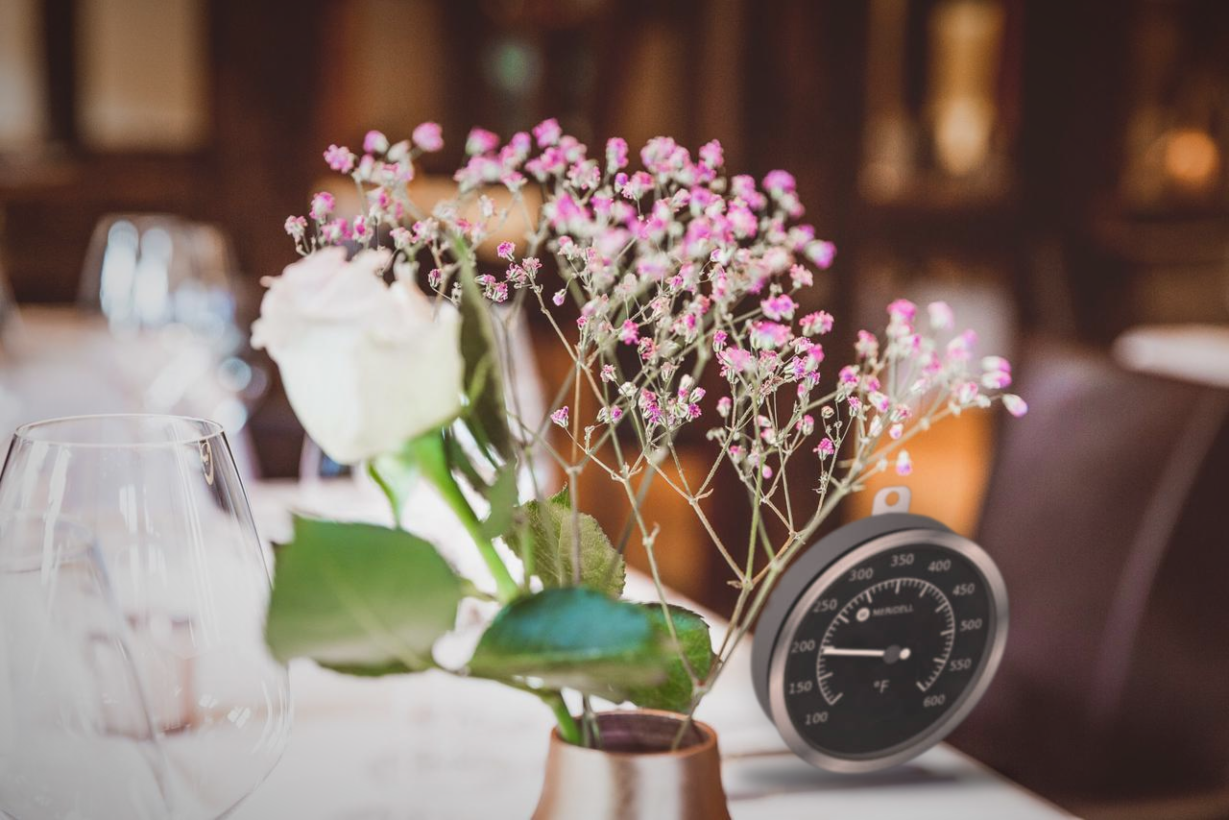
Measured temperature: 200
